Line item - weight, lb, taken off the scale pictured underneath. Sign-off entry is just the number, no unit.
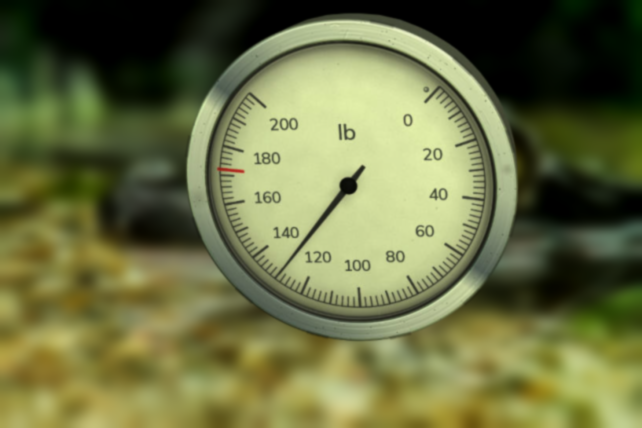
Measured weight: 130
